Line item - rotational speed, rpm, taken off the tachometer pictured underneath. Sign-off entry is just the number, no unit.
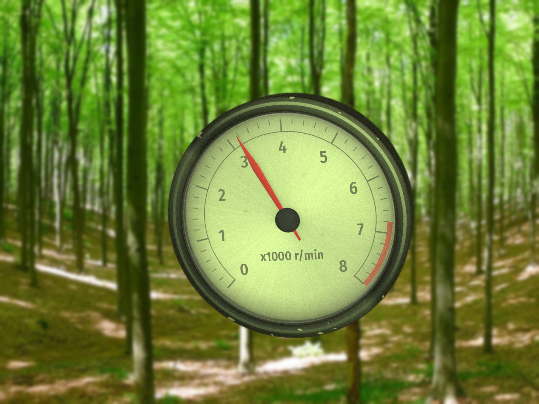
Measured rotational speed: 3200
